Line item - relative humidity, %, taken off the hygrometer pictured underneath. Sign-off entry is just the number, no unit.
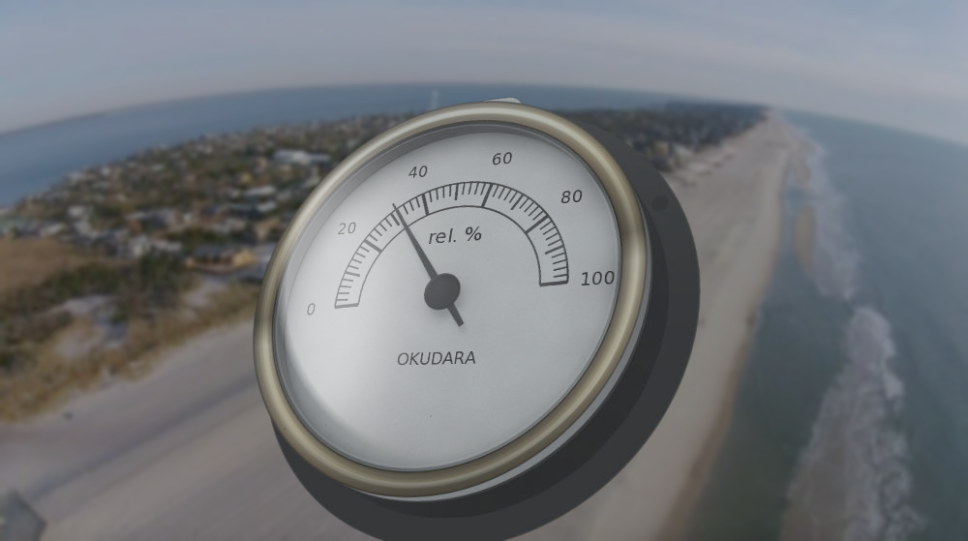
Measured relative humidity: 32
